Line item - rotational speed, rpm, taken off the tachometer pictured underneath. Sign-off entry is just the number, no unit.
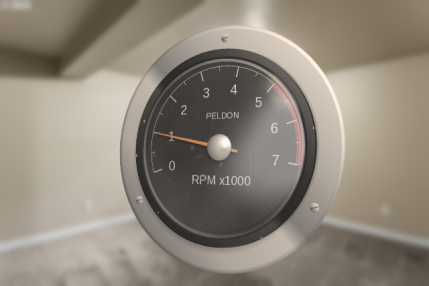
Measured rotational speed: 1000
